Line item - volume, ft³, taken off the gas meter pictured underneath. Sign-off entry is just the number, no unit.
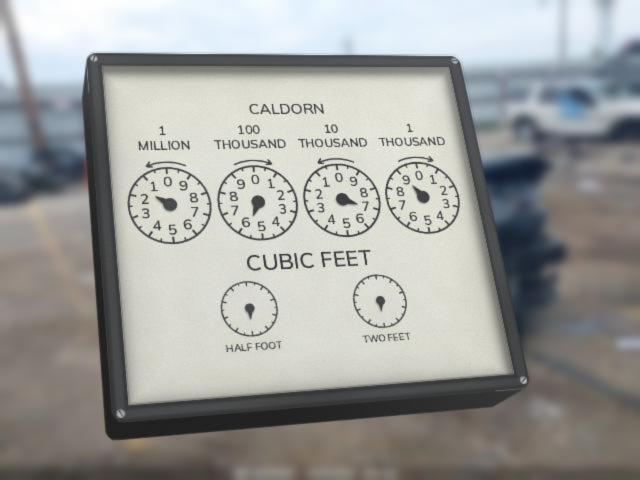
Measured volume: 156900
